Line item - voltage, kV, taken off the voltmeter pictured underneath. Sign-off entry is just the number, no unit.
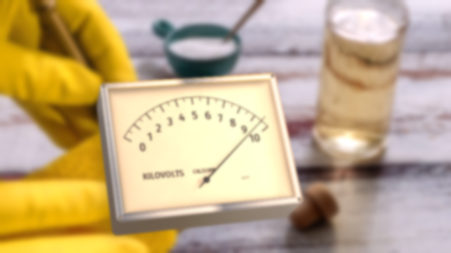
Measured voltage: 9.5
